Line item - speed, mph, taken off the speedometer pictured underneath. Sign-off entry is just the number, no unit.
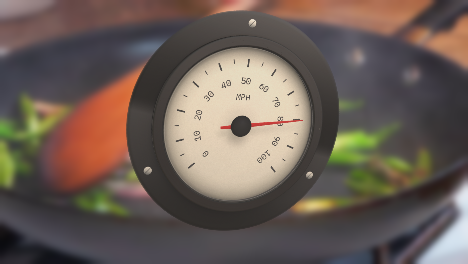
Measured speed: 80
